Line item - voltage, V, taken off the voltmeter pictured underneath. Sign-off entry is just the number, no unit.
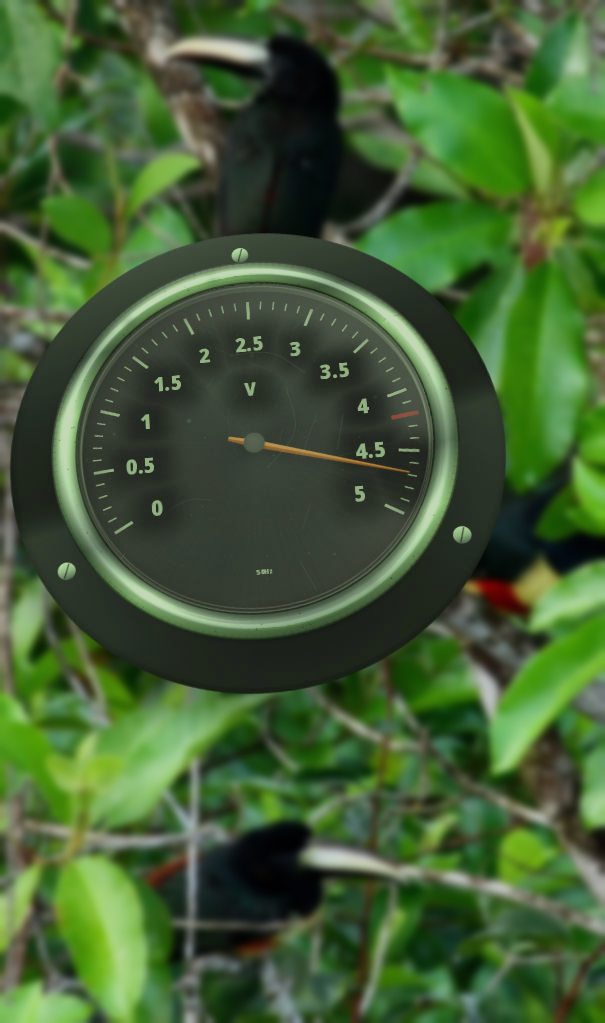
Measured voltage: 4.7
